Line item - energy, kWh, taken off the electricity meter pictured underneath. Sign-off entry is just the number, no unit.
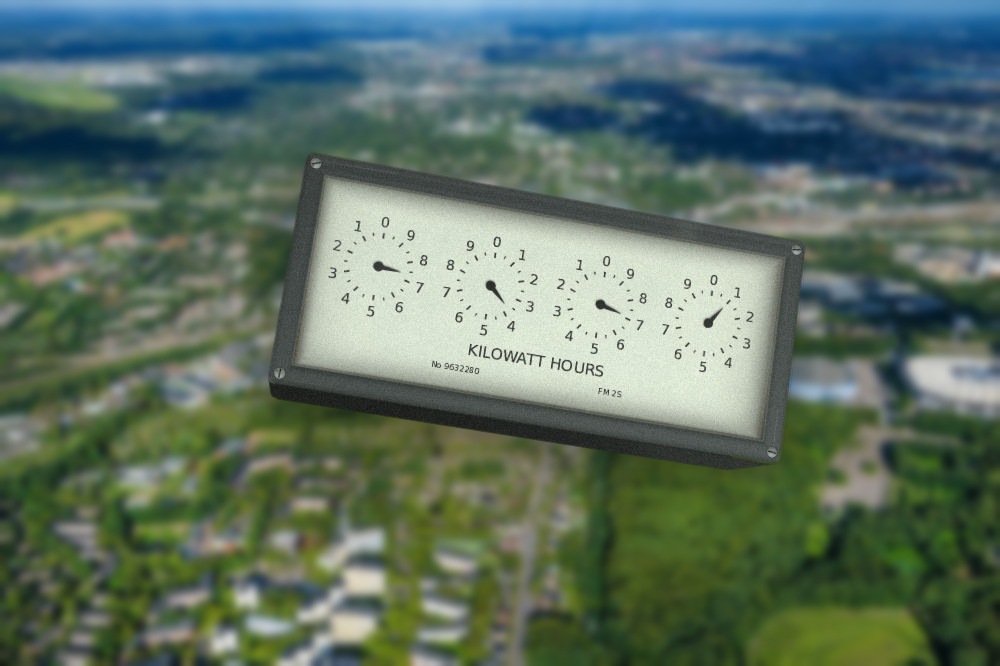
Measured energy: 7371
